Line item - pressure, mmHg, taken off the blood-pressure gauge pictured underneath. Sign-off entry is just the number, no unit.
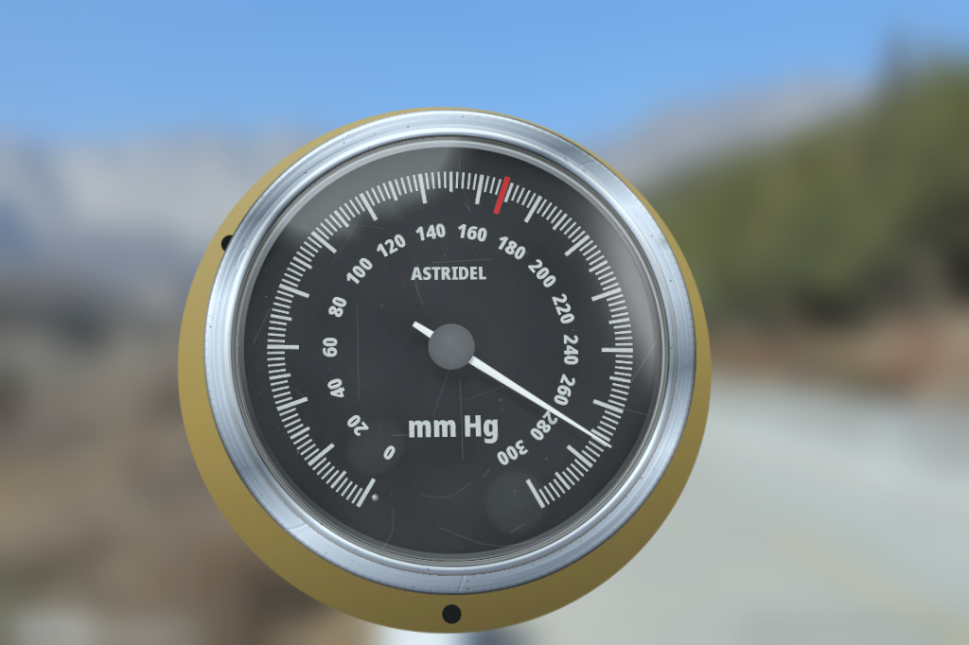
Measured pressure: 272
